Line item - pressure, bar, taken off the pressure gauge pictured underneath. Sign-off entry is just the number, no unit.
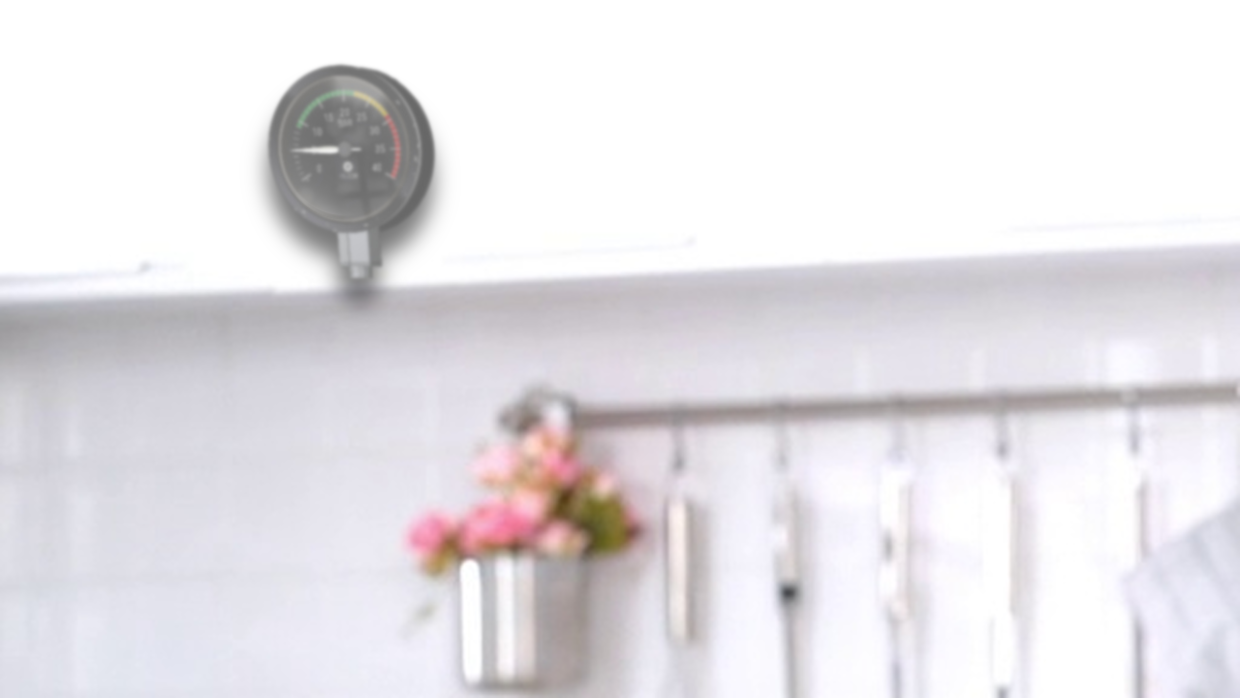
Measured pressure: 5
